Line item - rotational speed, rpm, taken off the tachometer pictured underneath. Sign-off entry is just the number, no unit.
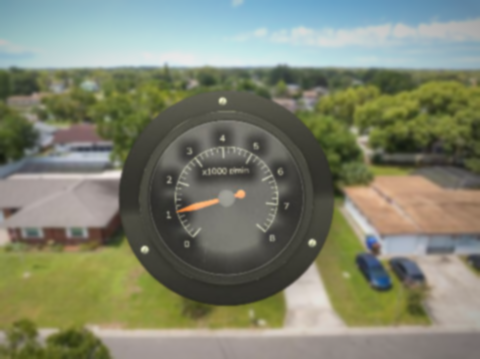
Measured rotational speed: 1000
